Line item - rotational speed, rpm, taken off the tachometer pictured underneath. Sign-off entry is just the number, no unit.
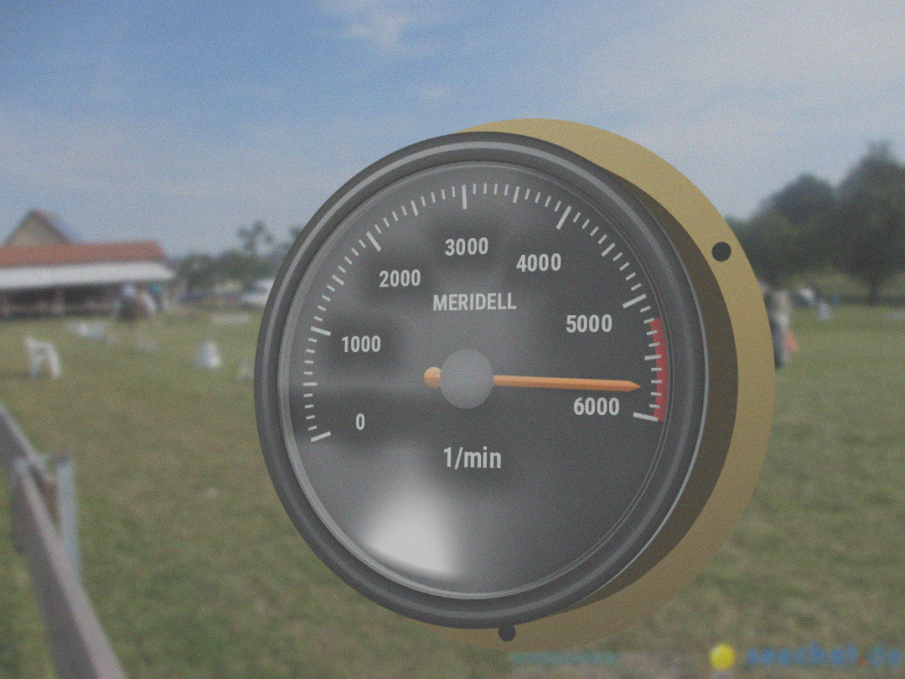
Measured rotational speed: 5750
